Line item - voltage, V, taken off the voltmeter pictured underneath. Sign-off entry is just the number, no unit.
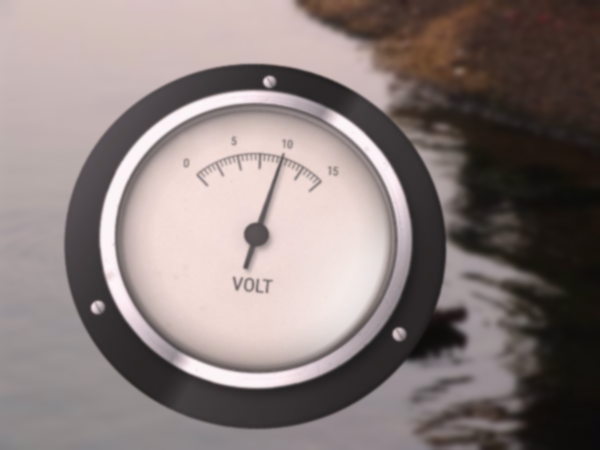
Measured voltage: 10
